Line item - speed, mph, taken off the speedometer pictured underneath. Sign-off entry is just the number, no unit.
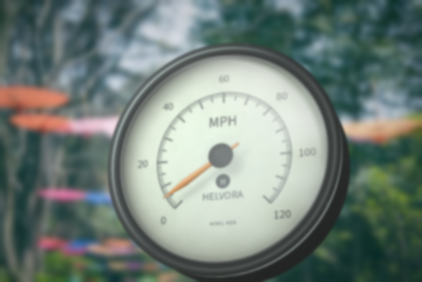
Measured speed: 5
